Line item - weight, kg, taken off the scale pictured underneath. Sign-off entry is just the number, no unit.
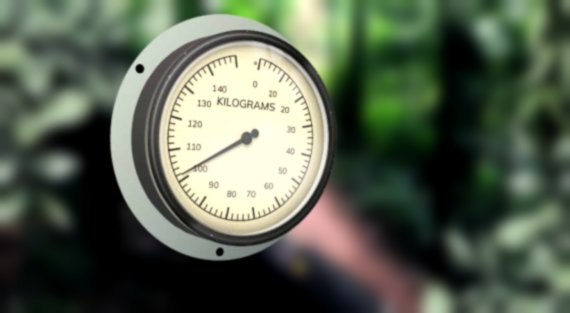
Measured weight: 102
